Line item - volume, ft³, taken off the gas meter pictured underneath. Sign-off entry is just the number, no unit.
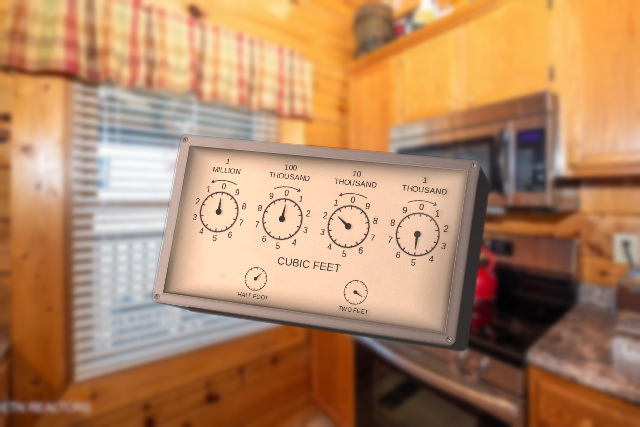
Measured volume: 1500
